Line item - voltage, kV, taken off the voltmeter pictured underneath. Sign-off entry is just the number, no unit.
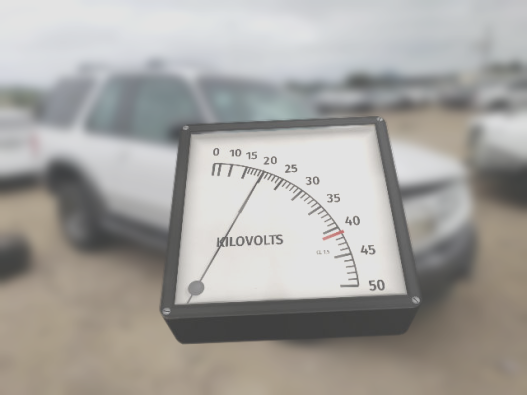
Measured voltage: 20
